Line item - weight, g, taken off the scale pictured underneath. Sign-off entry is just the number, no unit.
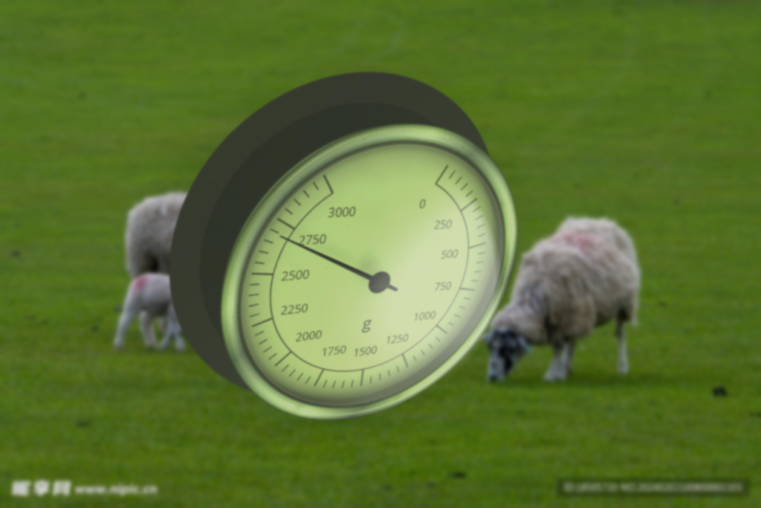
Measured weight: 2700
